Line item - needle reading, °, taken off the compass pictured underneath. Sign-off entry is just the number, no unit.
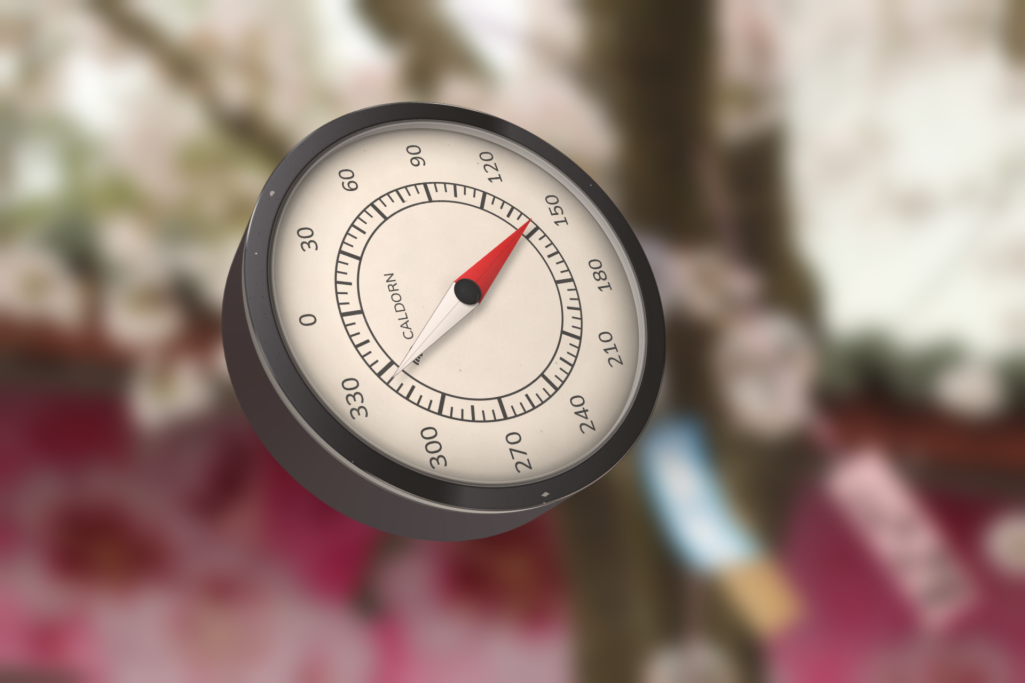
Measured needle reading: 145
